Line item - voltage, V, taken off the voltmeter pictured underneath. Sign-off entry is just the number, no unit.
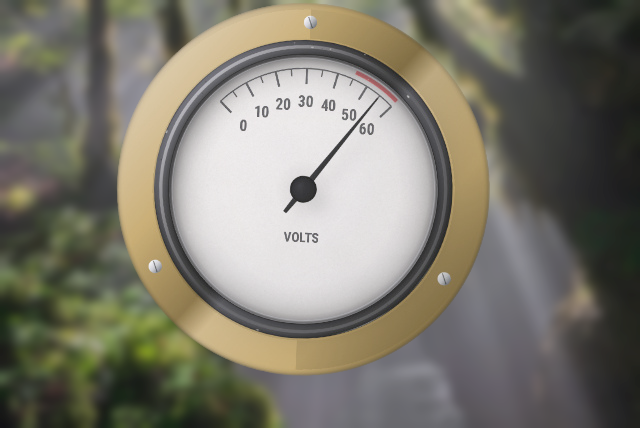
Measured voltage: 55
